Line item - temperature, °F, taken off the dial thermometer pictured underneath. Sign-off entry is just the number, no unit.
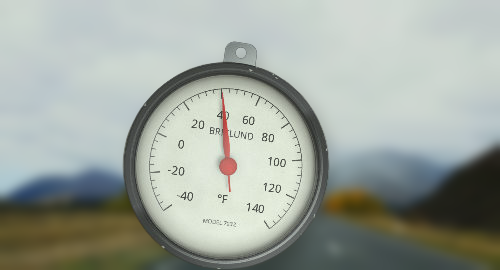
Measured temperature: 40
